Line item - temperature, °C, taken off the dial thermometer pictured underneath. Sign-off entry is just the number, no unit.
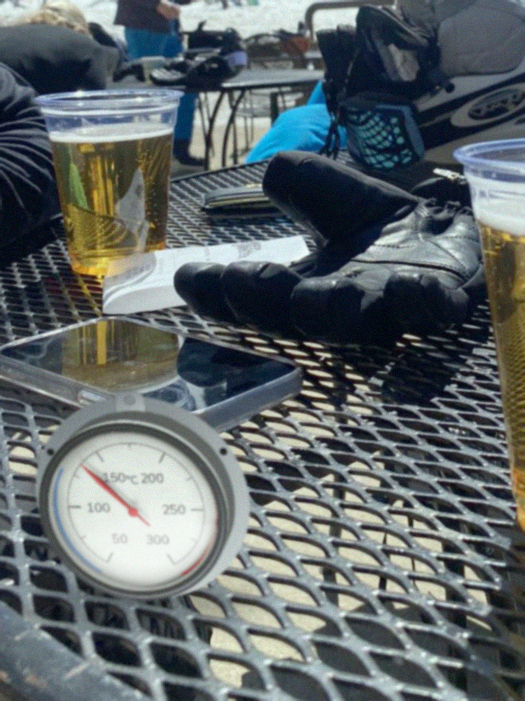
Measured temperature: 137.5
